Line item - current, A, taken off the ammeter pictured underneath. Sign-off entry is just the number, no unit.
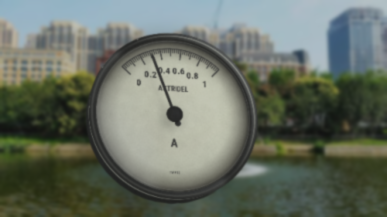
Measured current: 0.3
